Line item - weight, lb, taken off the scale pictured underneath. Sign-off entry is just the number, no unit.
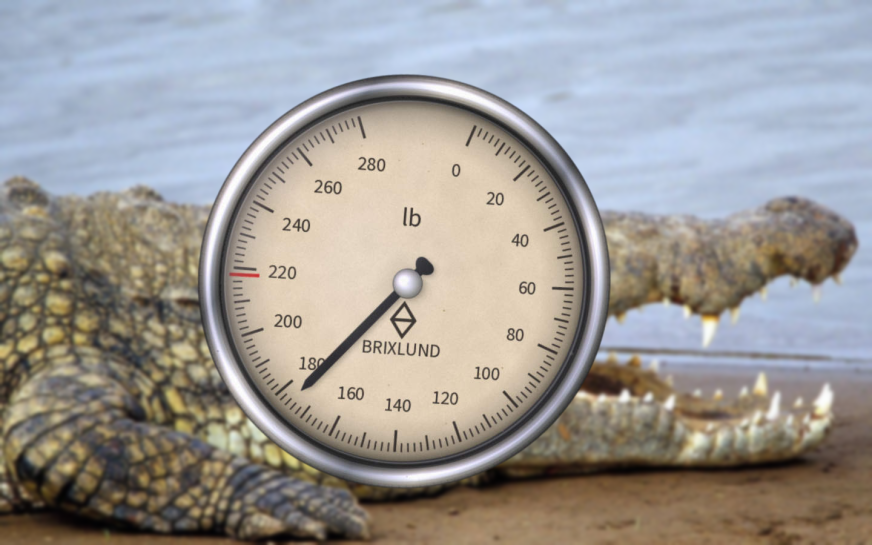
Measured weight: 176
